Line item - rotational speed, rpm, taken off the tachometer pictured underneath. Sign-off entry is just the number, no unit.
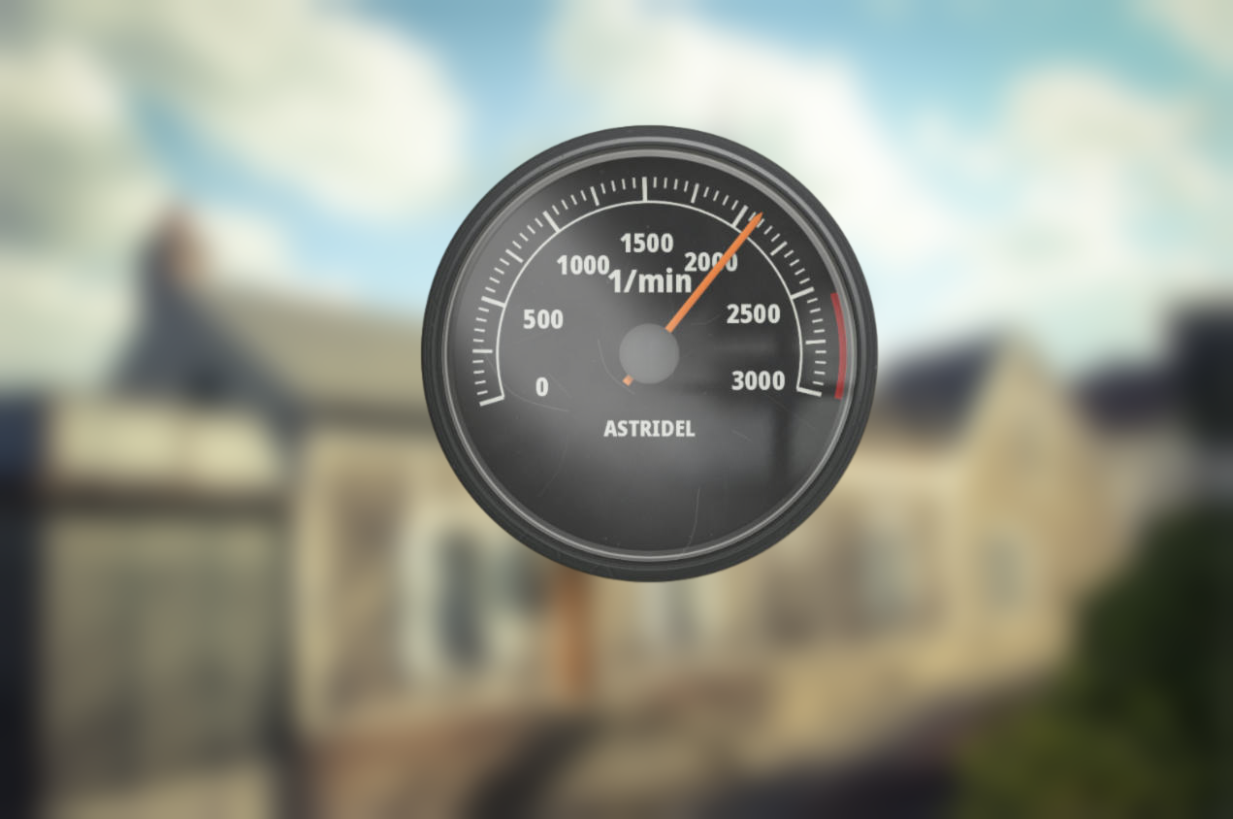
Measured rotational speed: 2075
